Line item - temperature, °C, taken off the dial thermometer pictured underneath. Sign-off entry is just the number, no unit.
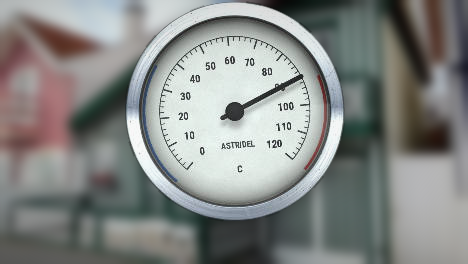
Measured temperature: 90
